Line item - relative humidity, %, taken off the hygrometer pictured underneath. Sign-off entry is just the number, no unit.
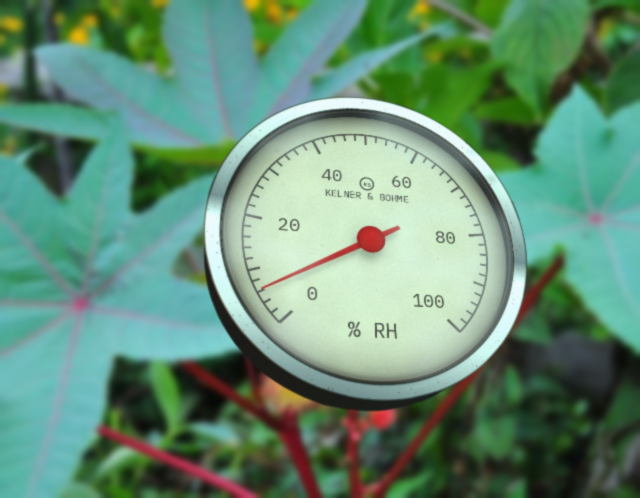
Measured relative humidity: 6
